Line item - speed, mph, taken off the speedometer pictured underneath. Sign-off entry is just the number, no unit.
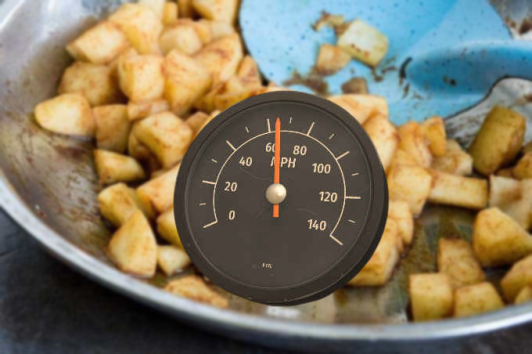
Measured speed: 65
